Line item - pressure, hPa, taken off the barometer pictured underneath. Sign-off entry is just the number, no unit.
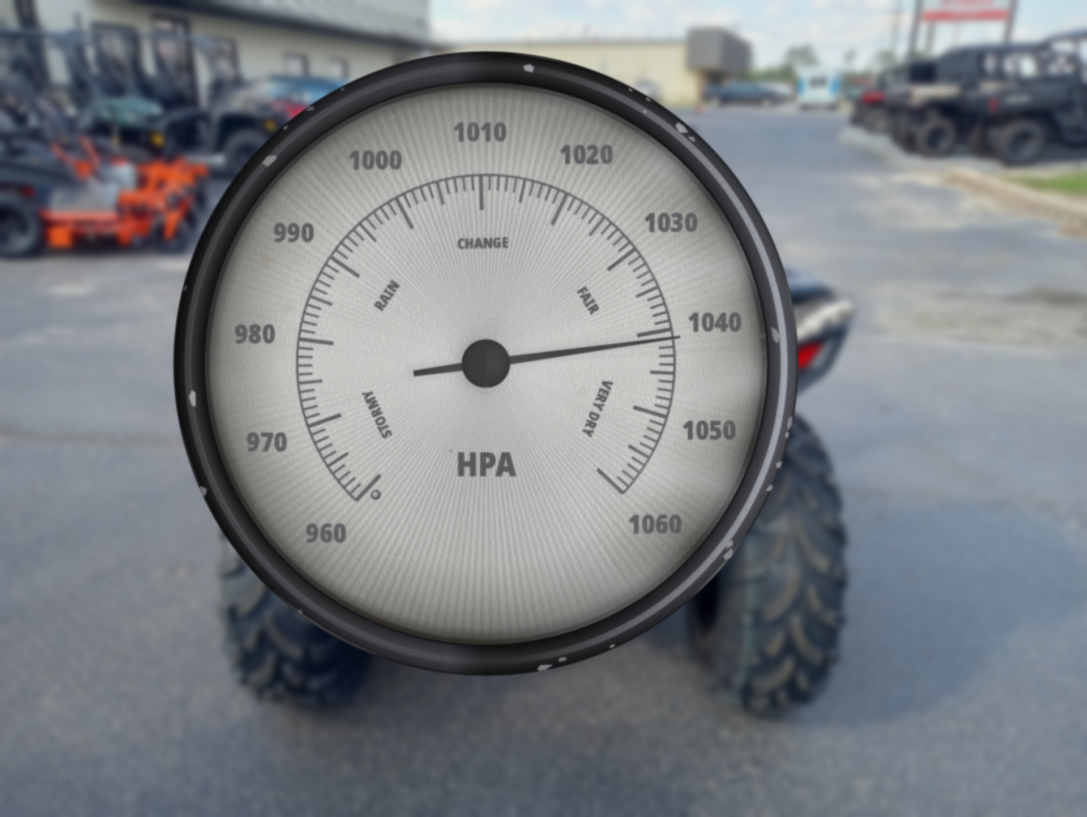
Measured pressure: 1041
